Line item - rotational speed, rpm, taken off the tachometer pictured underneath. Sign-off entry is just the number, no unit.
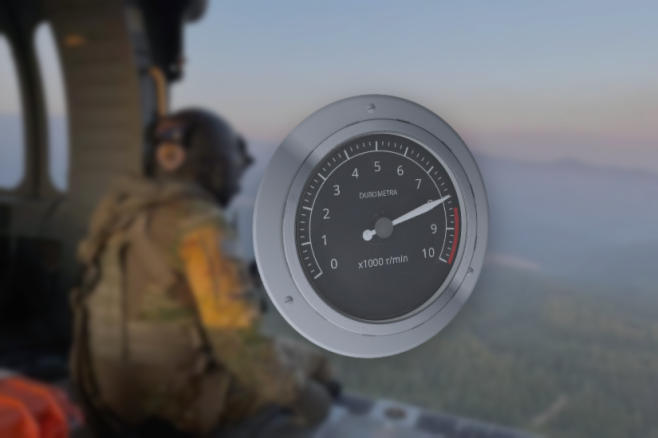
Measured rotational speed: 8000
